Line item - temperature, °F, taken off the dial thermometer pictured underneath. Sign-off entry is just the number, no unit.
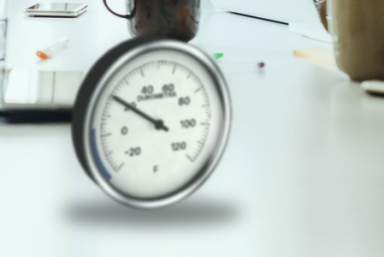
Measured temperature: 20
